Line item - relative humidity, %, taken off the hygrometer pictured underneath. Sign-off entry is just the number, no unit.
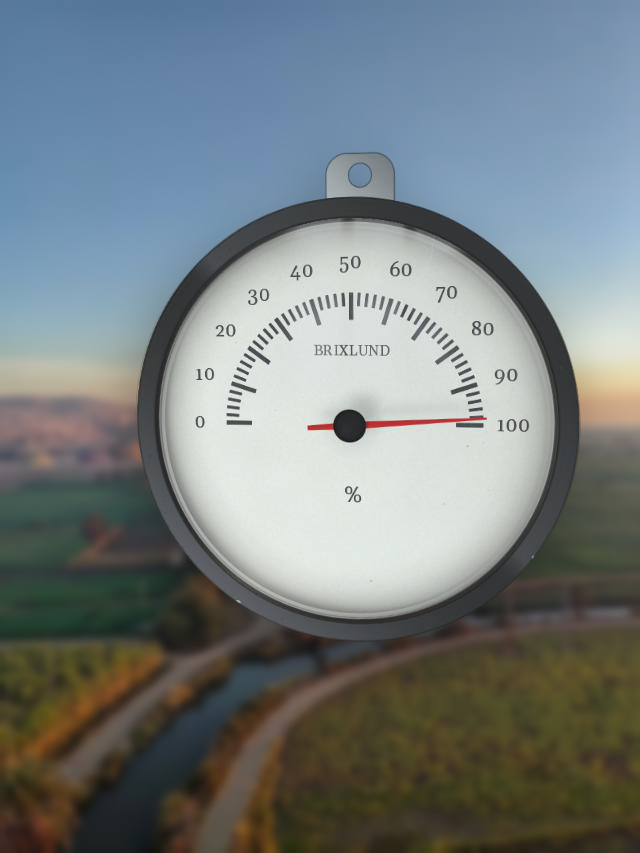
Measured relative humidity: 98
